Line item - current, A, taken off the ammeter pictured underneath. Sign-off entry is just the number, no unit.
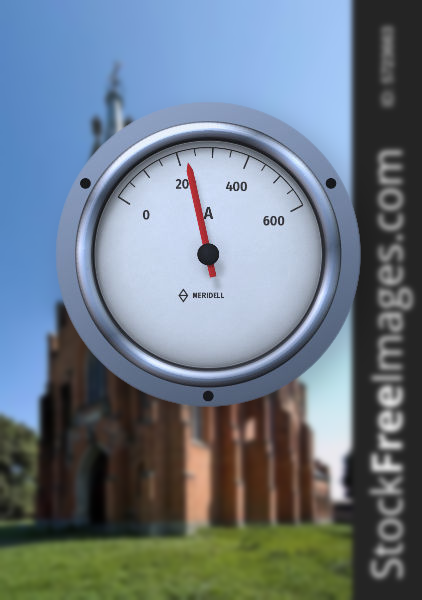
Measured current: 225
